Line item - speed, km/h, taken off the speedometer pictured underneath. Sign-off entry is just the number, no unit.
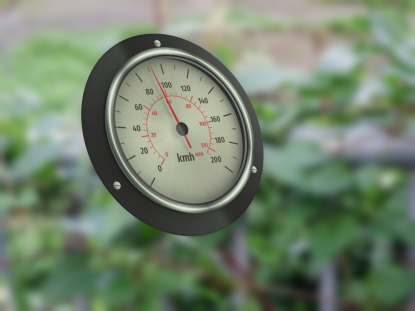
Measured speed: 90
